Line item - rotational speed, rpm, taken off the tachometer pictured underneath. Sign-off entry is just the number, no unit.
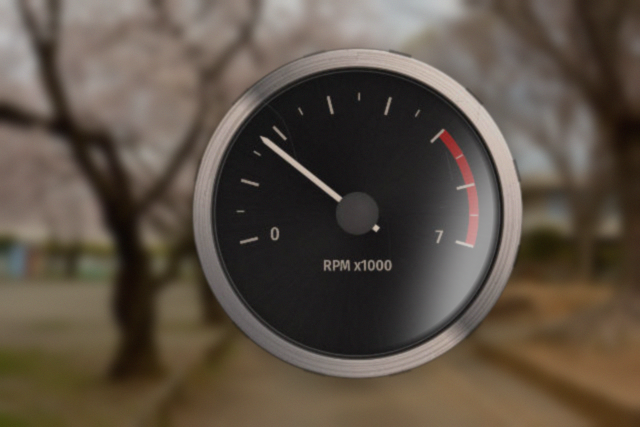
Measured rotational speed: 1750
